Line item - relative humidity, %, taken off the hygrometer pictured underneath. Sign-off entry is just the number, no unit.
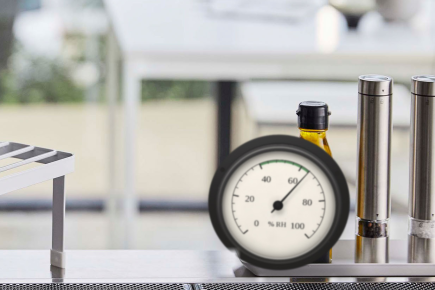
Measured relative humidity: 64
